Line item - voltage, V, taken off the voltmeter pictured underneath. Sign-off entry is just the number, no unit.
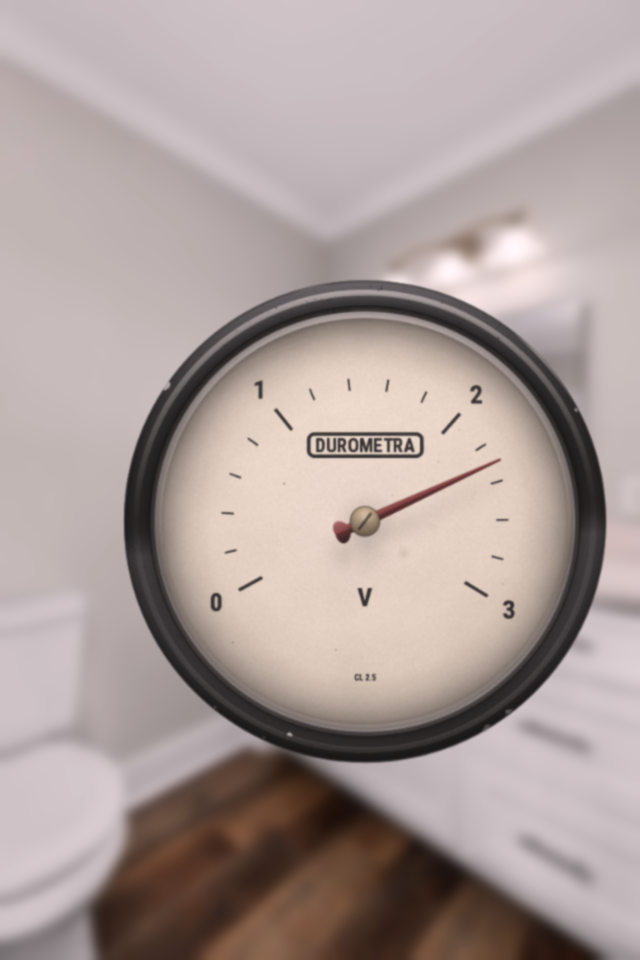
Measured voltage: 2.3
